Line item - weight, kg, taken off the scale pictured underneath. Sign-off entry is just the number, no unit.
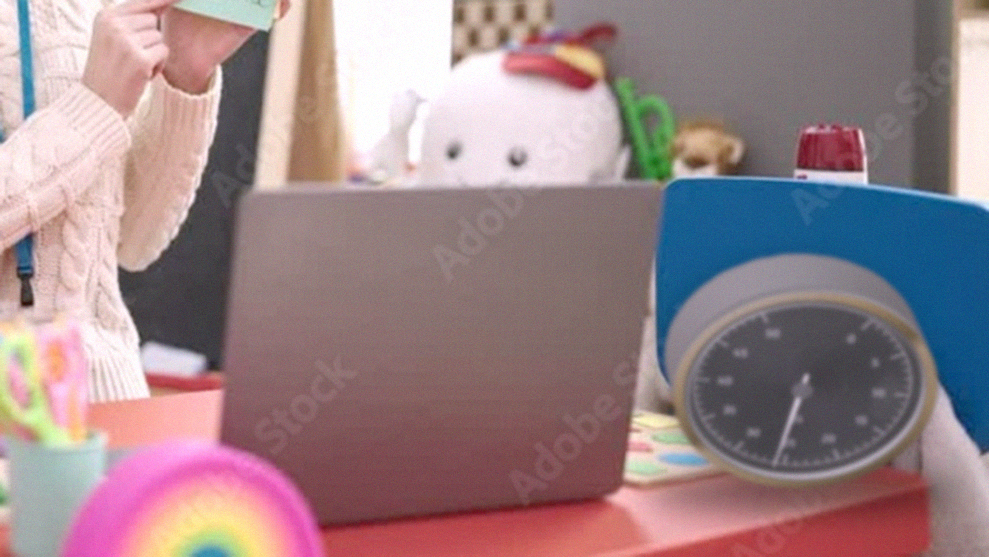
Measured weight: 26
